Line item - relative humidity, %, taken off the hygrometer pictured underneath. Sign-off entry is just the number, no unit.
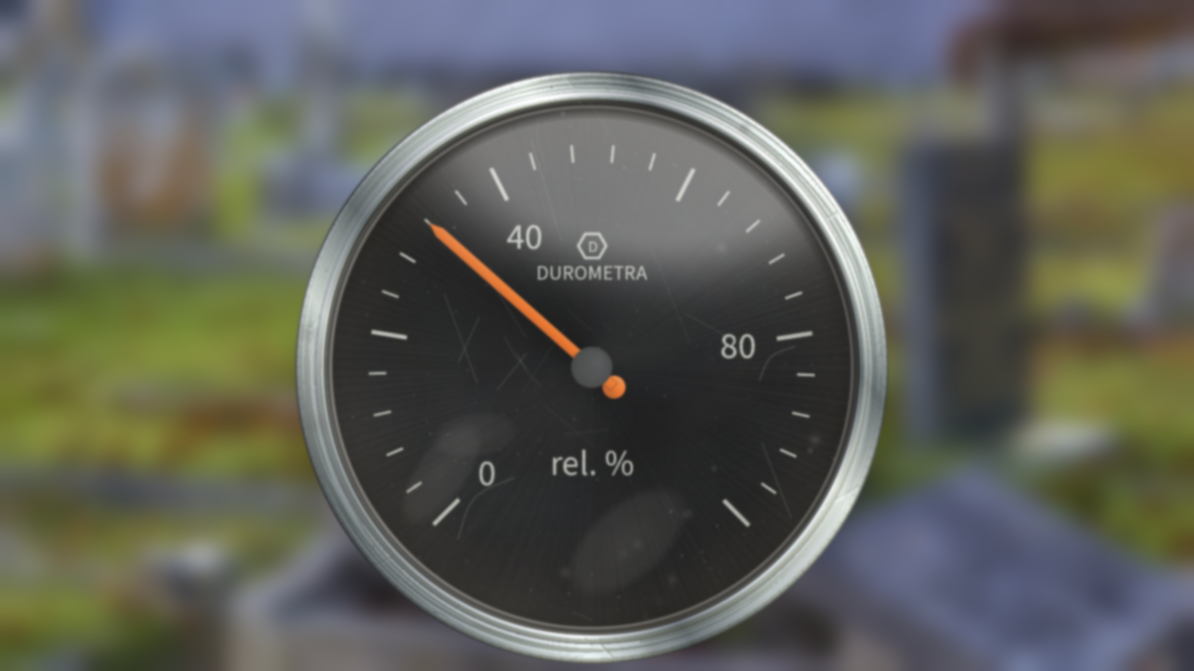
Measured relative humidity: 32
